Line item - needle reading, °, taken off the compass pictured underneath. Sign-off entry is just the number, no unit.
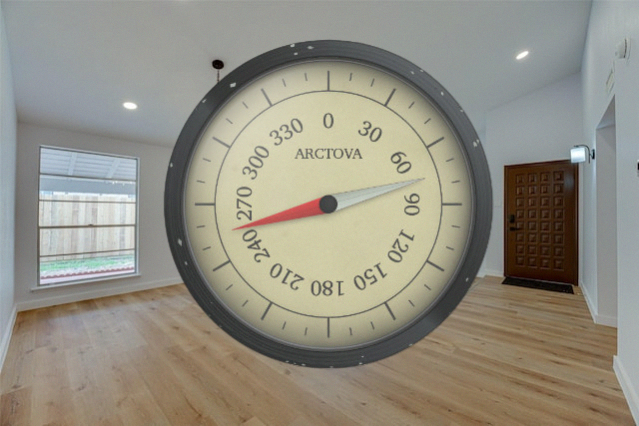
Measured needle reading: 255
